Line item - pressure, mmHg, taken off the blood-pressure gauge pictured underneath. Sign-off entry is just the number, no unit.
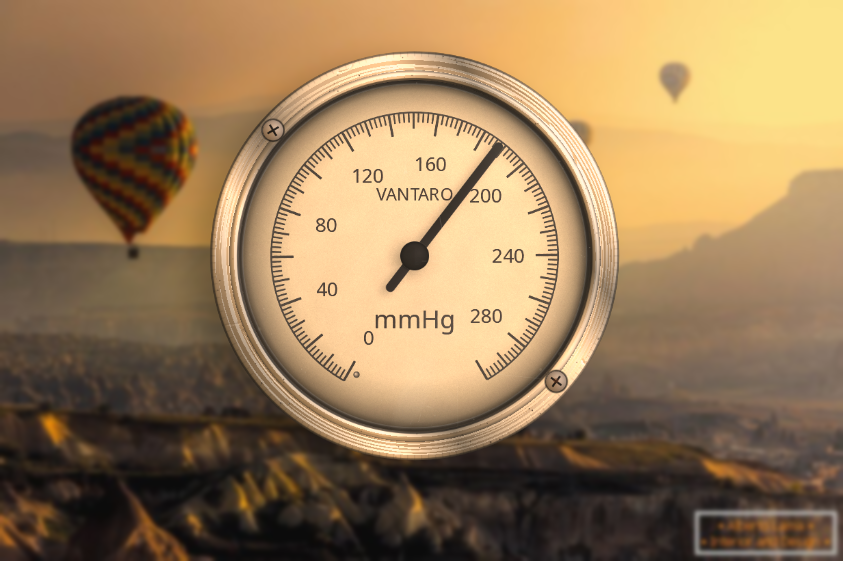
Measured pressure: 188
